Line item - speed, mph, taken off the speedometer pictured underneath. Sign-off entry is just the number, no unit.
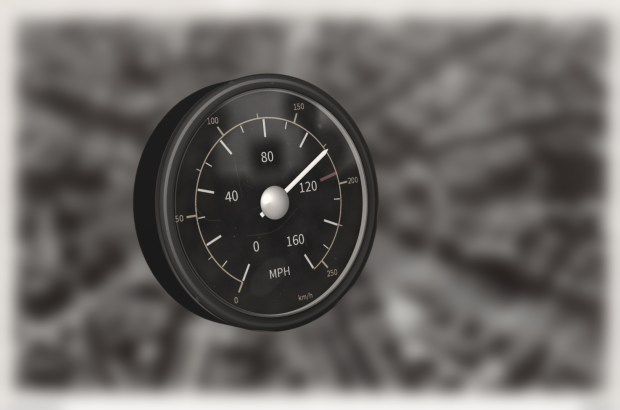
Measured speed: 110
